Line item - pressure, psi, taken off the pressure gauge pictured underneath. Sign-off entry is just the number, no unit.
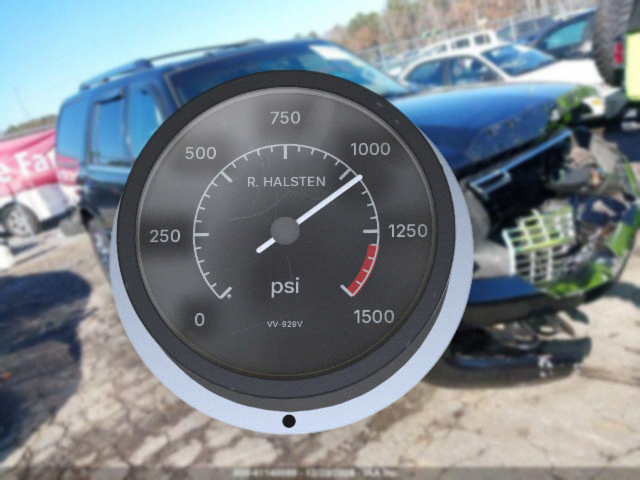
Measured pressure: 1050
